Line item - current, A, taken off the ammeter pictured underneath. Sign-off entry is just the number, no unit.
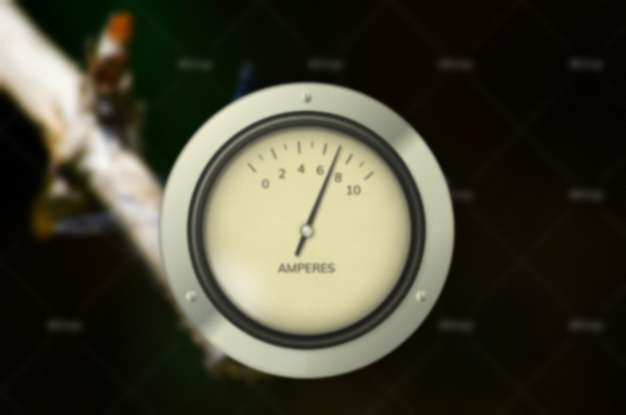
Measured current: 7
